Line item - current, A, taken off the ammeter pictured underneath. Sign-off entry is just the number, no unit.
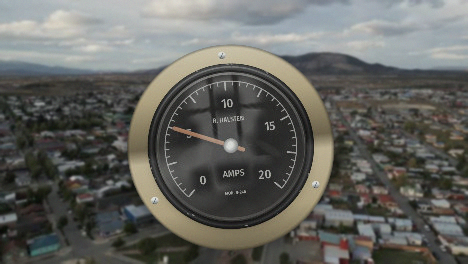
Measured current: 5
